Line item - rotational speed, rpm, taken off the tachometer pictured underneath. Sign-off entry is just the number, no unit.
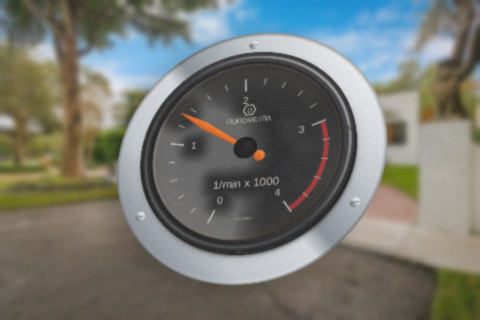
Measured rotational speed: 1300
